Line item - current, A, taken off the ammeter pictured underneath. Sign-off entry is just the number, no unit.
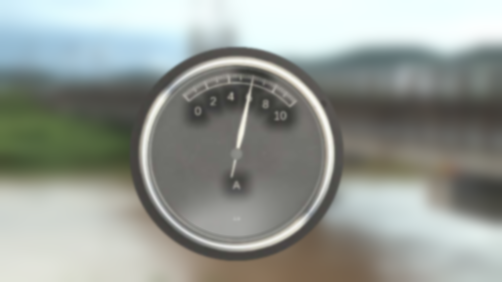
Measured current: 6
